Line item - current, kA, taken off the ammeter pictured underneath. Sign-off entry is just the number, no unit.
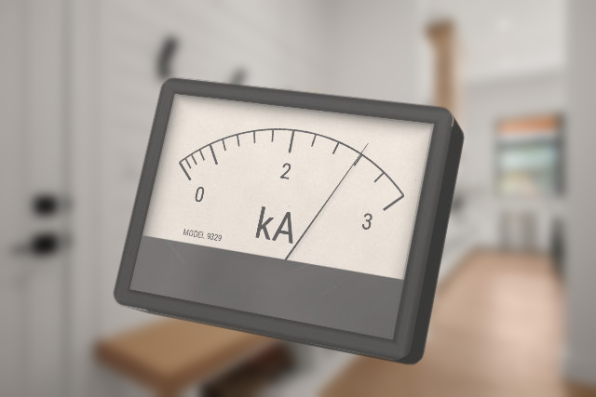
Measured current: 2.6
